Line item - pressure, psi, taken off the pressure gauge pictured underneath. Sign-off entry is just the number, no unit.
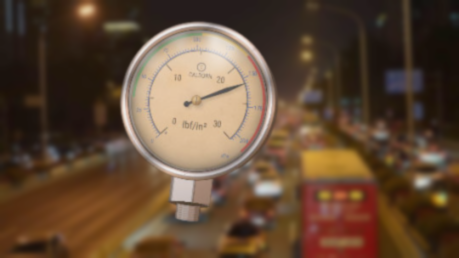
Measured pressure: 22.5
